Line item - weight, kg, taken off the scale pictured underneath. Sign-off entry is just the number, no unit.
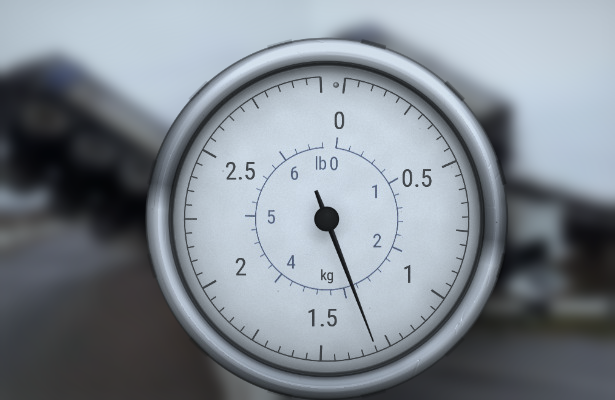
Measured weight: 1.3
